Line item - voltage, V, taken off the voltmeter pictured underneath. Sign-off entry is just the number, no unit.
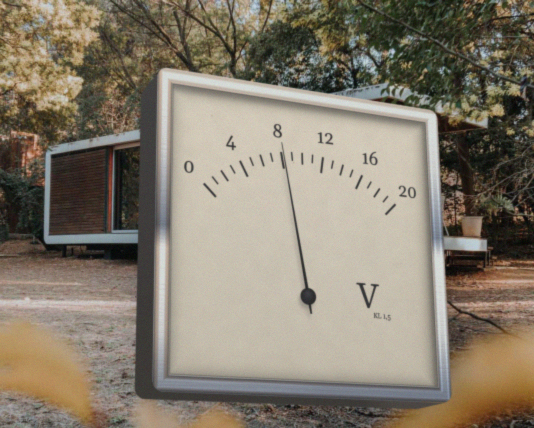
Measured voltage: 8
